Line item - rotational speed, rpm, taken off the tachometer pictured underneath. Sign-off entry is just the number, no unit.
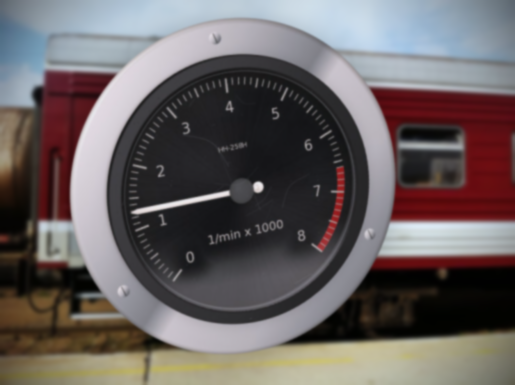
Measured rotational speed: 1300
